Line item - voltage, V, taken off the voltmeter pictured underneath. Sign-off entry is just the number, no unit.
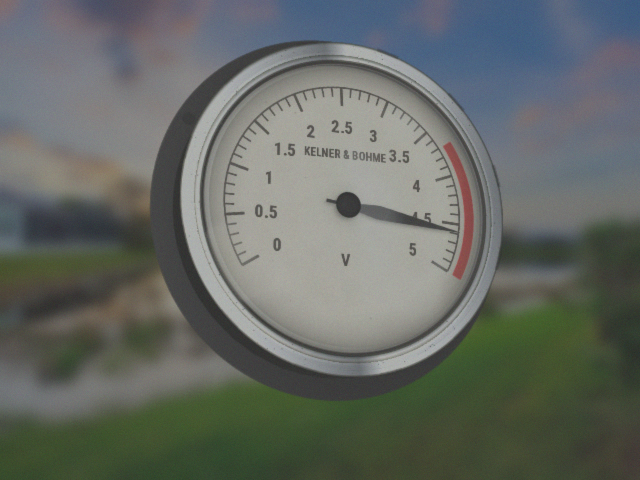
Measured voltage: 4.6
